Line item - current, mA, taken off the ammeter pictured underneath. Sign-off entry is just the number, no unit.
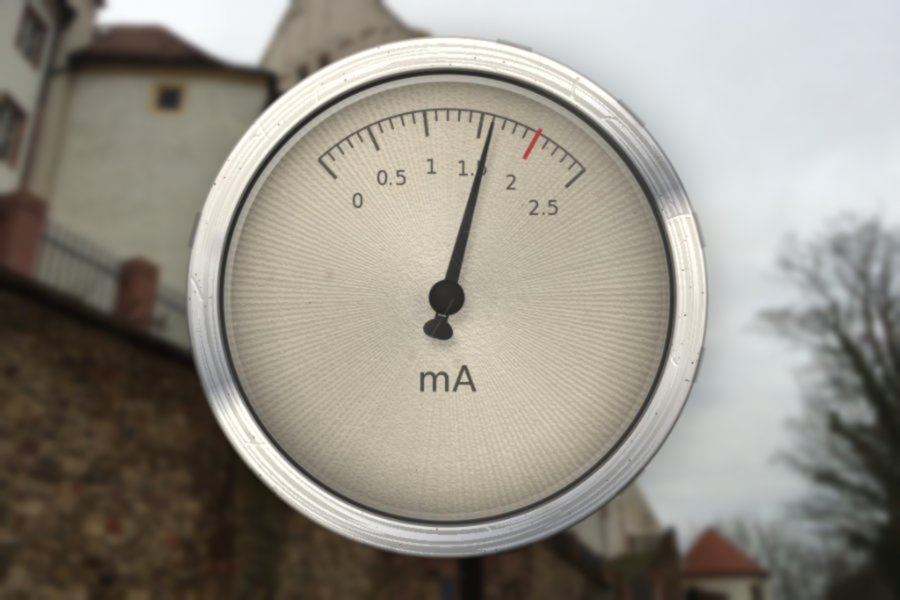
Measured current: 1.6
